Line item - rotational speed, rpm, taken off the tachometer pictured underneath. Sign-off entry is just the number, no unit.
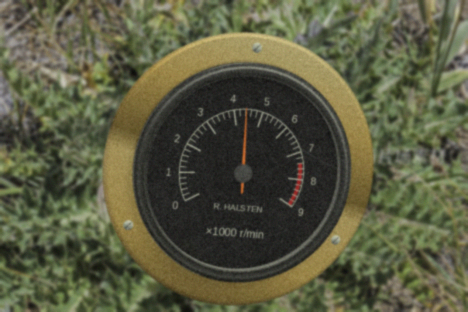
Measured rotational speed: 4400
